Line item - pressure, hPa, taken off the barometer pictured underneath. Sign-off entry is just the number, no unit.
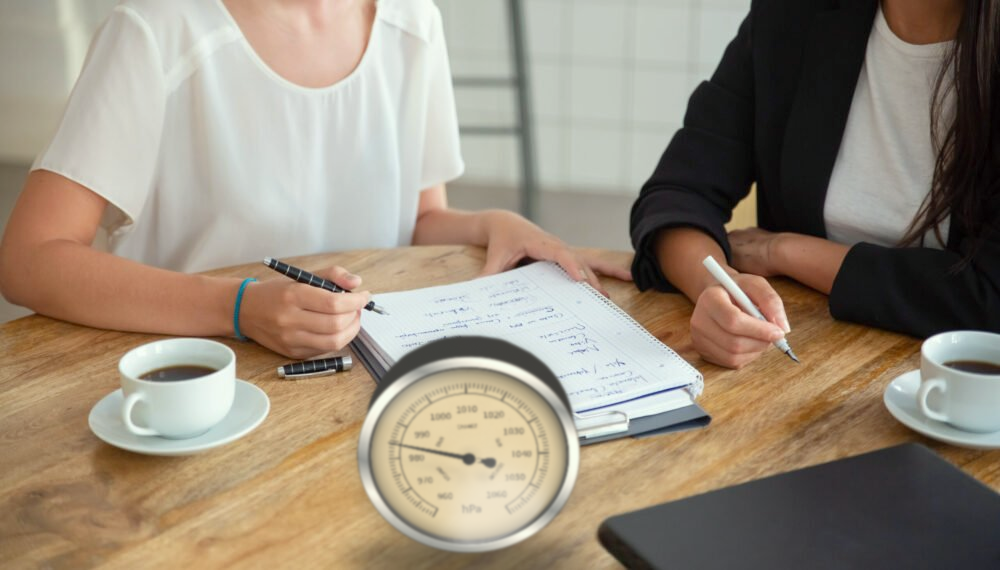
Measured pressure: 985
